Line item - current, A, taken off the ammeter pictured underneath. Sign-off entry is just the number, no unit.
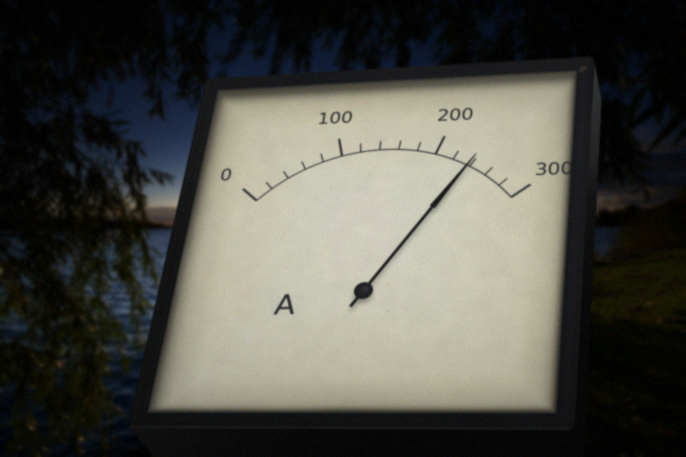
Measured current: 240
